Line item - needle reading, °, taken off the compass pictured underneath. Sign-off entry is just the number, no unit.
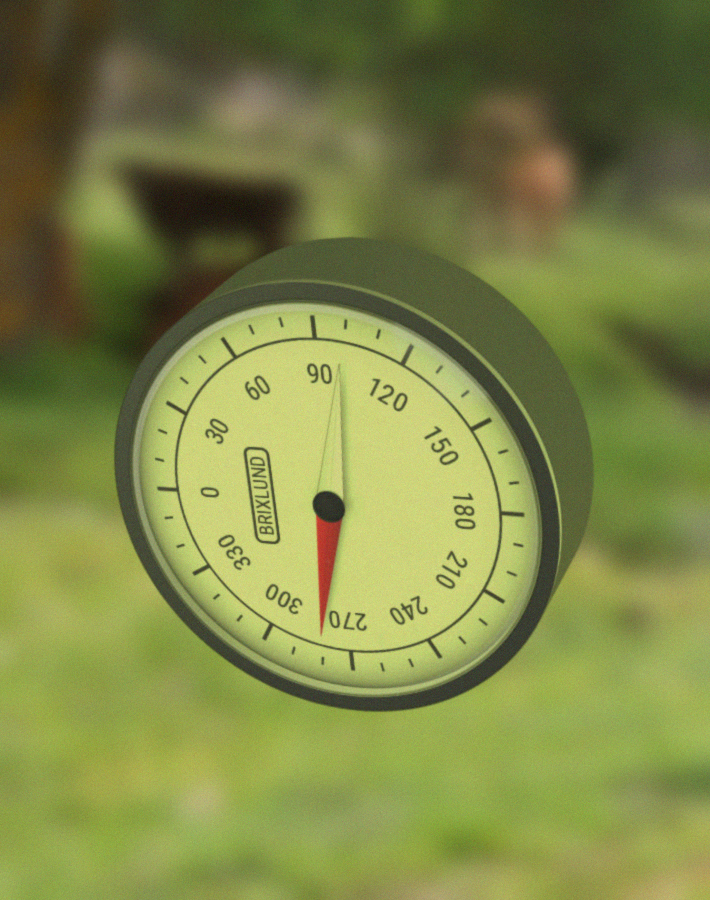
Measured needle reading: 280
